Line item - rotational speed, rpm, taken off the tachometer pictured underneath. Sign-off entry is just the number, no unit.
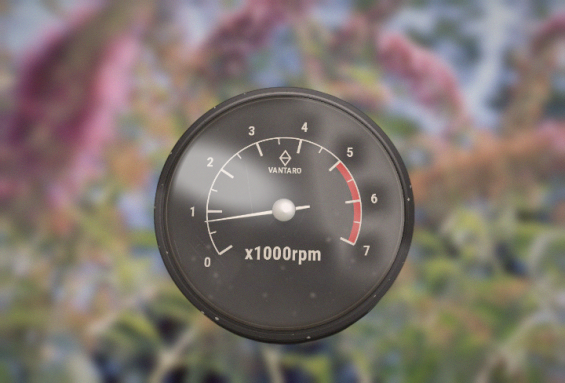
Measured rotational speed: 750
